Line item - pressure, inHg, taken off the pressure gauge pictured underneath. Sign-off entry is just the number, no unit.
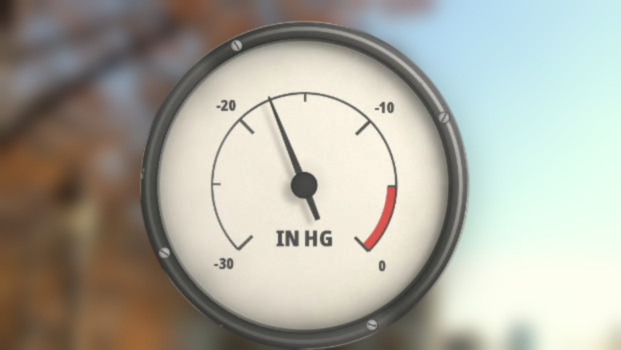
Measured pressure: -17.5
